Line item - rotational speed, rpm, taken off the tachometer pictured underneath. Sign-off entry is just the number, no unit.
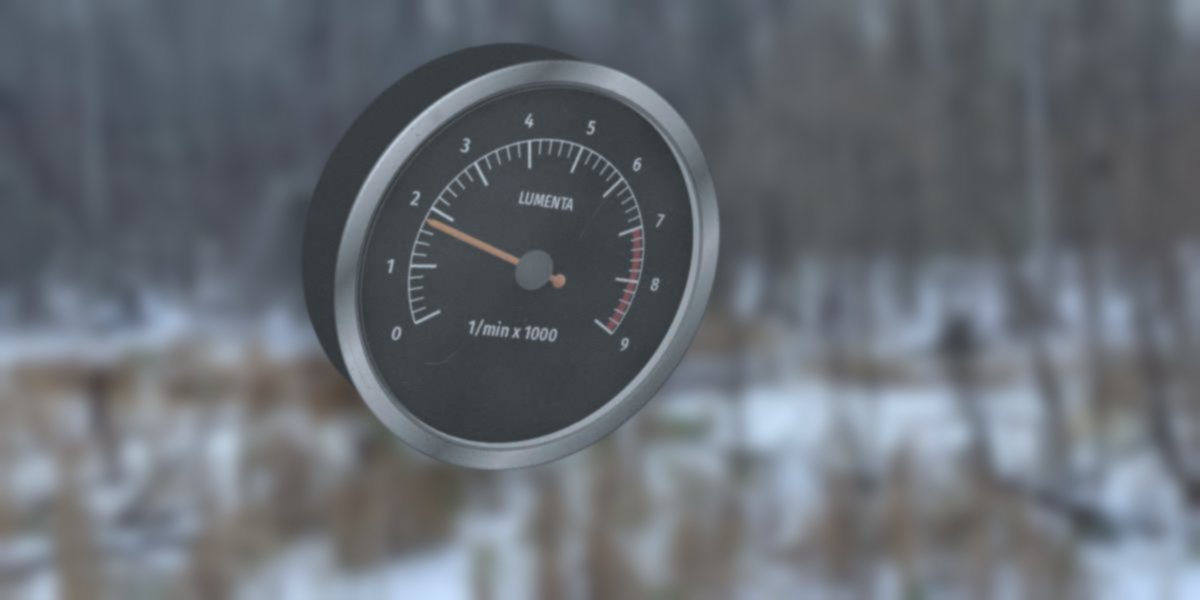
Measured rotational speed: 1800
